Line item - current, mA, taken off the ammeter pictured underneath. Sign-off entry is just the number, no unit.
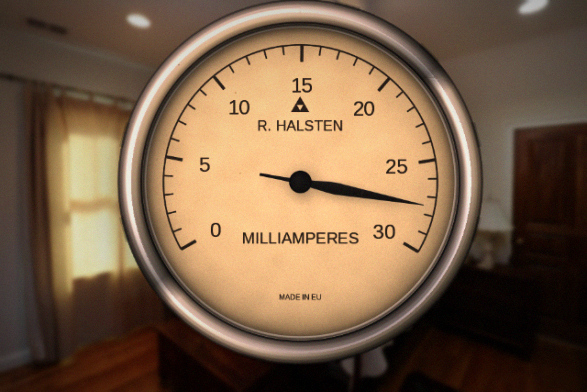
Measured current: 27.5
